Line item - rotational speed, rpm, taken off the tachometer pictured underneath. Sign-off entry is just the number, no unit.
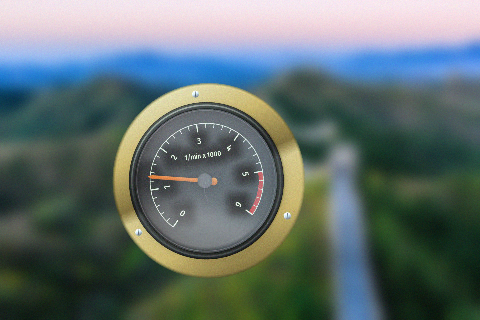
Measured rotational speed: 1300
